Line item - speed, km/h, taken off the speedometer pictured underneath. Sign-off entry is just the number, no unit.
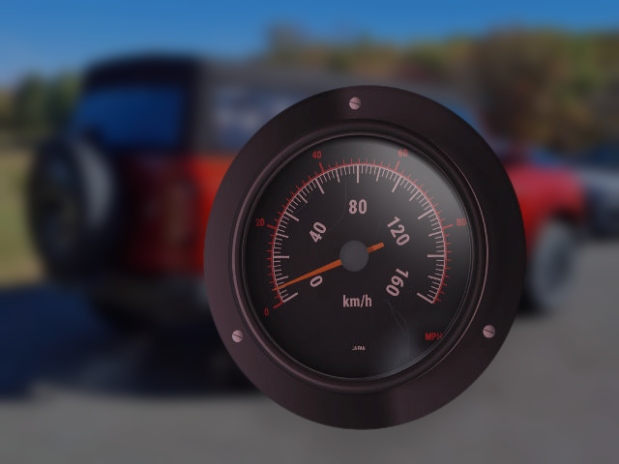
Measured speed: 6
